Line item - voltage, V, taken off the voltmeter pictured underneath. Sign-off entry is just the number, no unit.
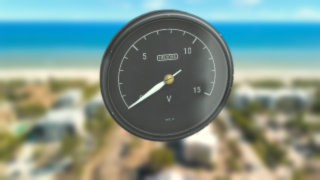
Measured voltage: 0
